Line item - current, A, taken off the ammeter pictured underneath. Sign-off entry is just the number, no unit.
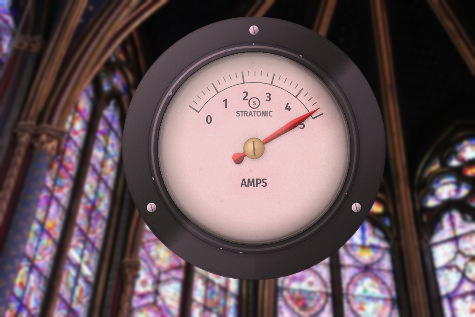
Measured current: 4.8
